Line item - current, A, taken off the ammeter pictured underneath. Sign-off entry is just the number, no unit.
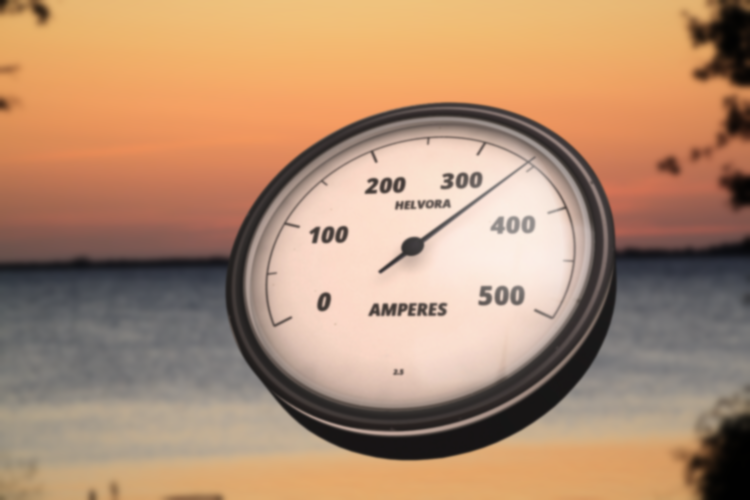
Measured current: 350
